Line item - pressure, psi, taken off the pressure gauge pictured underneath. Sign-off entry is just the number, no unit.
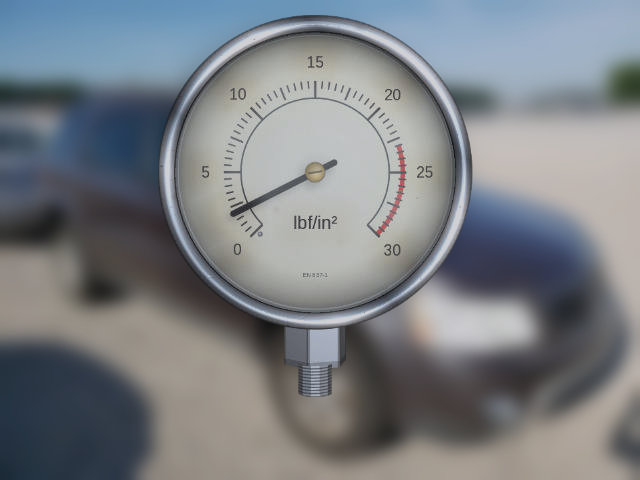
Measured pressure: 2
